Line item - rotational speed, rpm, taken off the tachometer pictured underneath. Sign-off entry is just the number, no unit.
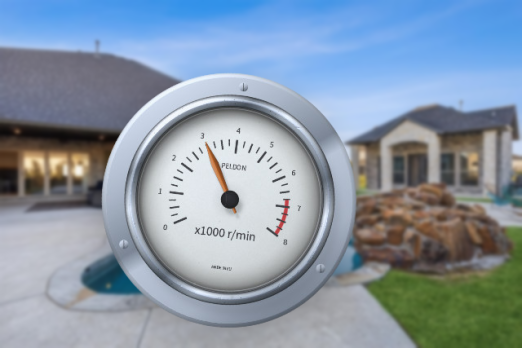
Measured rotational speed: 3000
